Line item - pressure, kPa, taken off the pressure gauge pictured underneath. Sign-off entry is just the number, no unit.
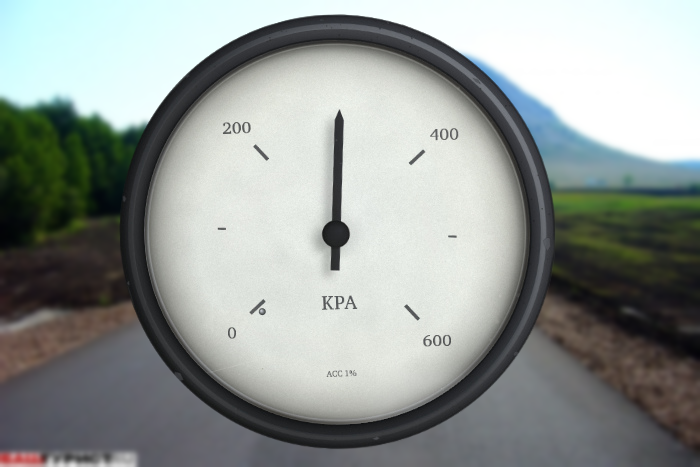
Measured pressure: 300
